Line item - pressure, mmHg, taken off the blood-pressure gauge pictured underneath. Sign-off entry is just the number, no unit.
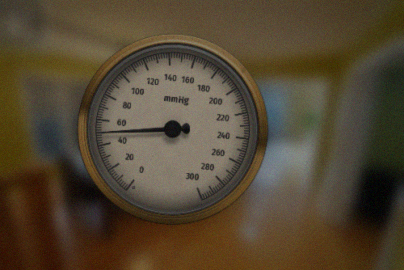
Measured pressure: 50
